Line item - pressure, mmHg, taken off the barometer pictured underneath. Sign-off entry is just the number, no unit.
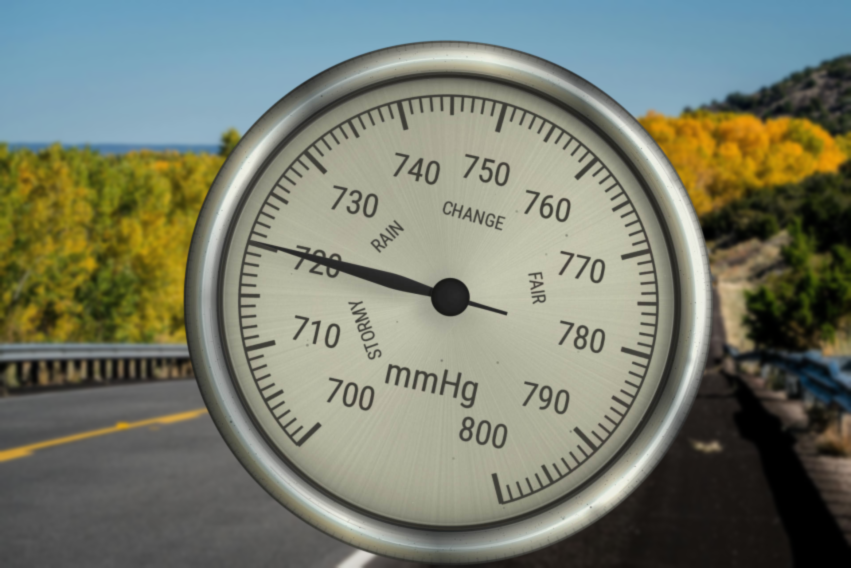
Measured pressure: 720
